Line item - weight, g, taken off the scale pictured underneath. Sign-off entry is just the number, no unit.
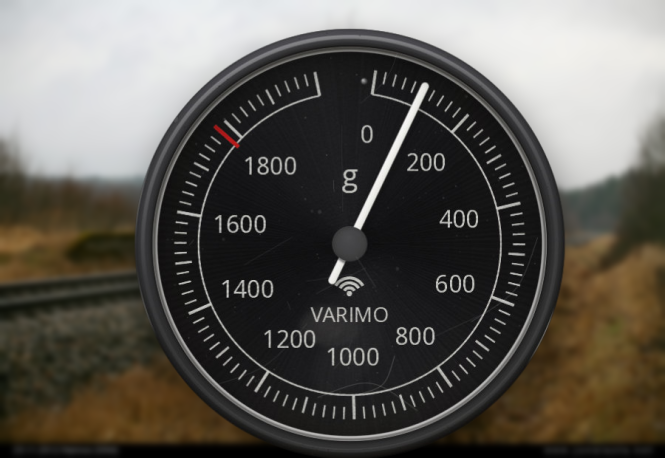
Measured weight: 100
